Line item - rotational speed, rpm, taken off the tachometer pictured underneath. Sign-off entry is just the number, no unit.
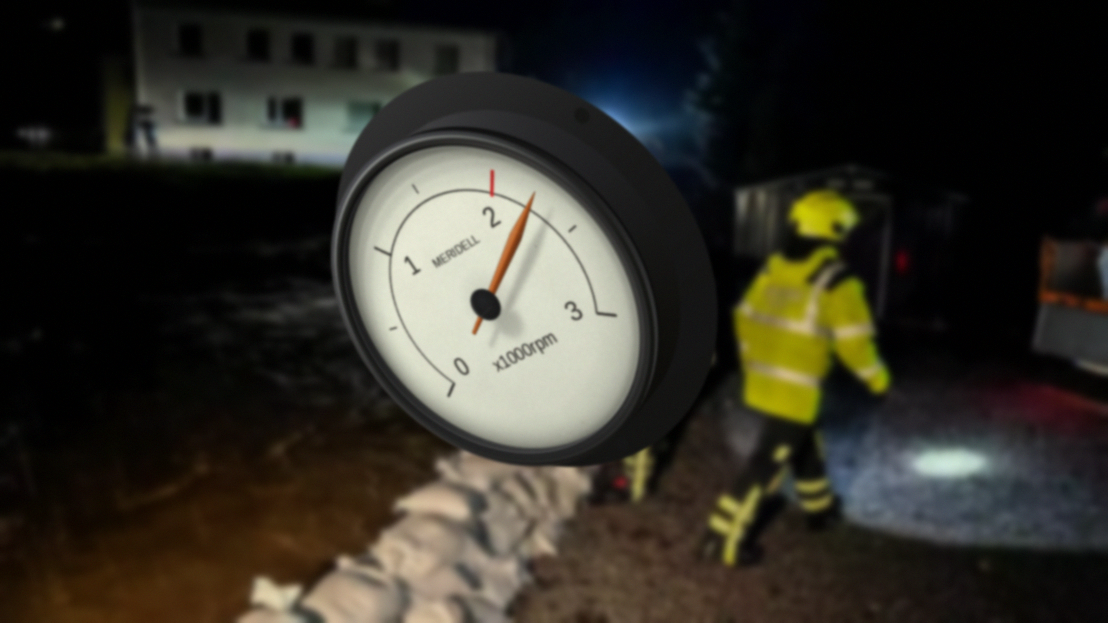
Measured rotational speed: 2250
